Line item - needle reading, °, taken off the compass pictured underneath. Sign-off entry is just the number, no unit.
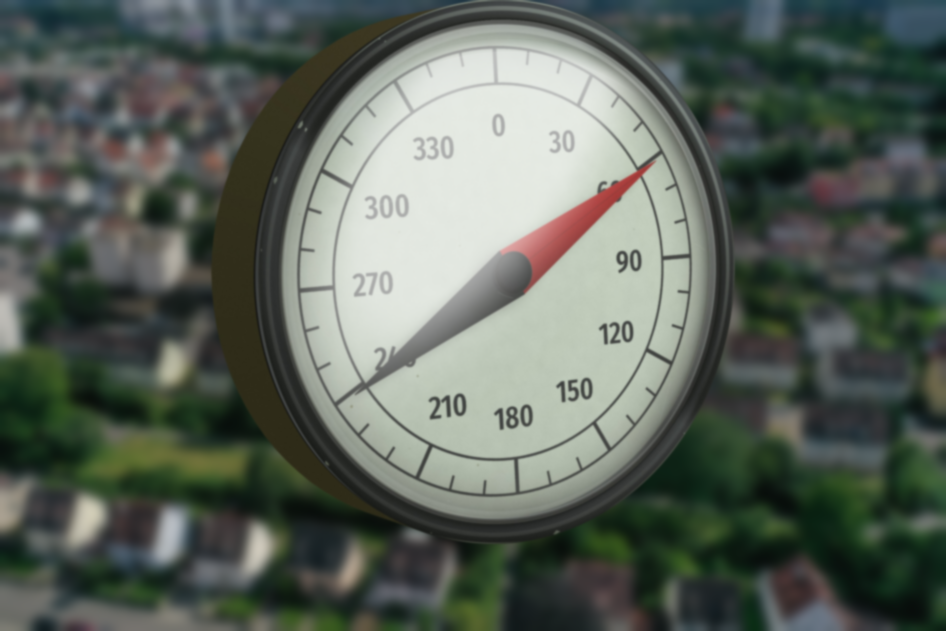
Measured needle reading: 60
